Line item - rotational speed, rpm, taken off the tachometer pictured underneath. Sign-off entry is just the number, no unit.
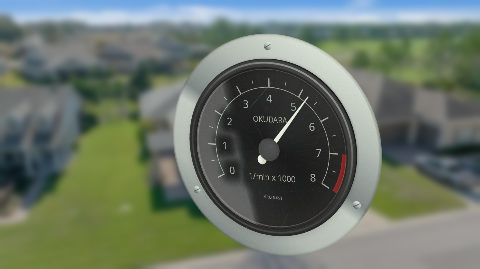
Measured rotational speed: 5250
